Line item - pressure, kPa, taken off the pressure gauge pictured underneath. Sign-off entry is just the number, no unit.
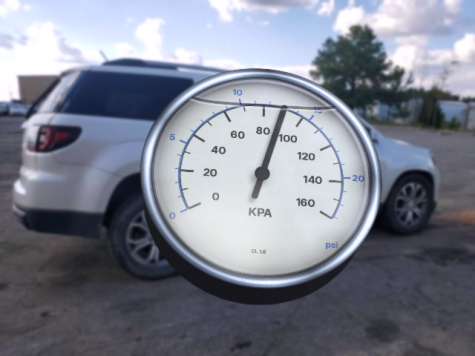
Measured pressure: 90
